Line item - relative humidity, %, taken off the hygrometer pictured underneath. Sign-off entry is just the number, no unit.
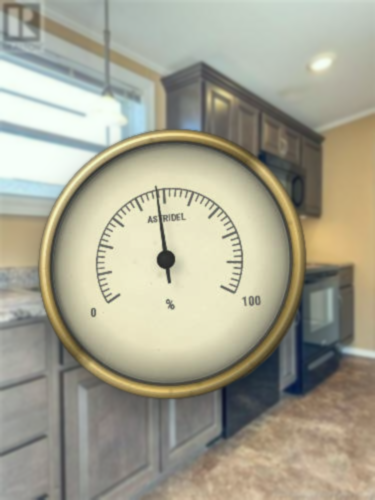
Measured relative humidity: 48
